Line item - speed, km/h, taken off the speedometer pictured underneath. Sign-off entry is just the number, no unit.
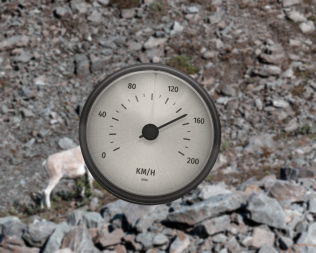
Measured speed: 150
